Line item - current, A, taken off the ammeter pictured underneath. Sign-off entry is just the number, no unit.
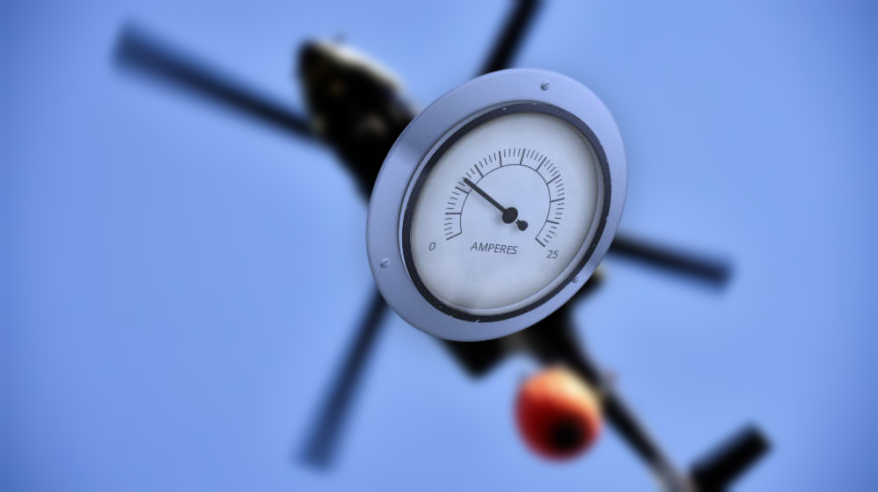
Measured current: 6
